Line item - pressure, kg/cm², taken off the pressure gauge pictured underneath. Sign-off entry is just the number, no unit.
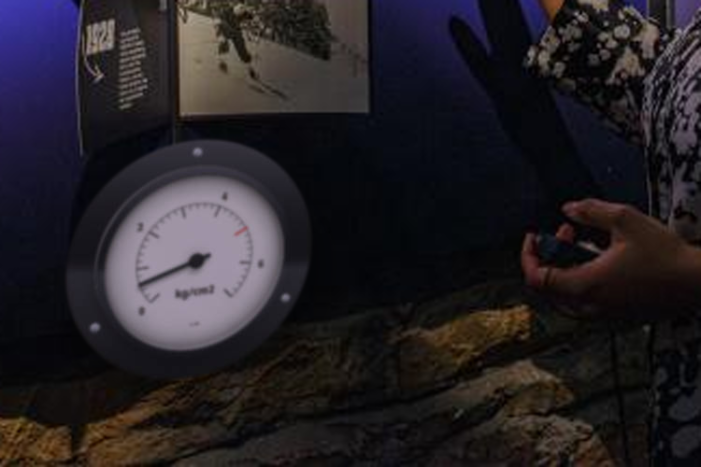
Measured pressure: 0.6
